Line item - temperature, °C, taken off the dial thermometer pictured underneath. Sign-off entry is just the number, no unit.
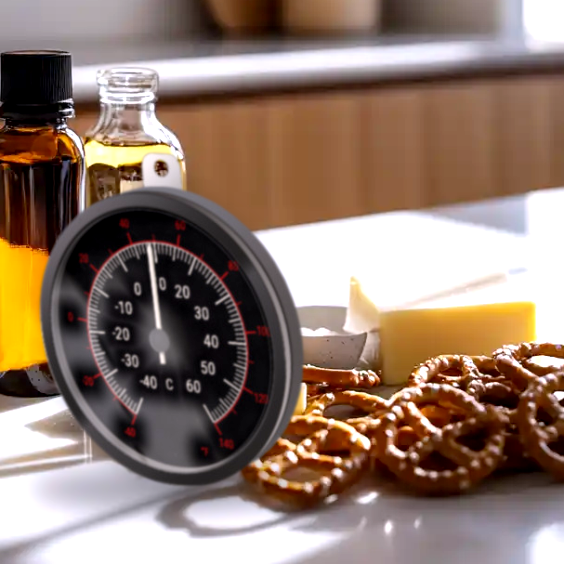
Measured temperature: 10
